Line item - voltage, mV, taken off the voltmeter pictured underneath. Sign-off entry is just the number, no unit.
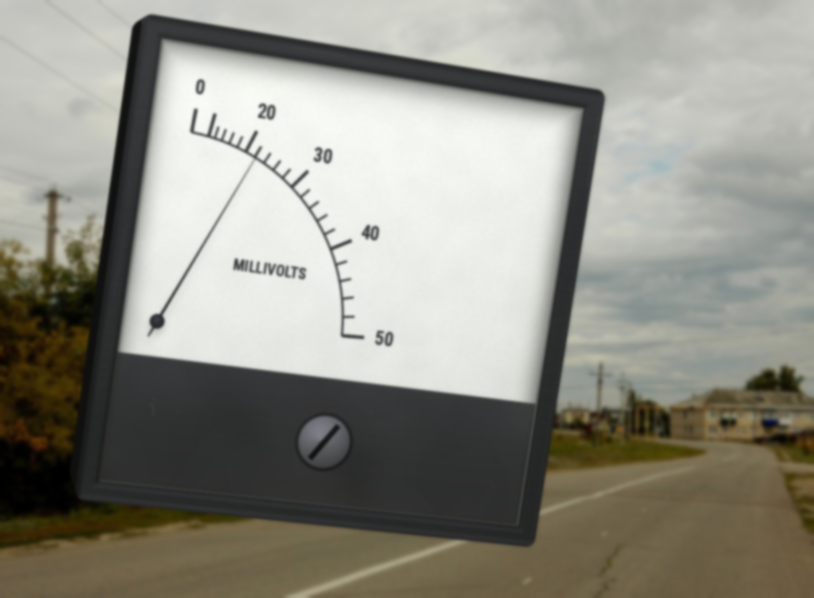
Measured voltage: 22
